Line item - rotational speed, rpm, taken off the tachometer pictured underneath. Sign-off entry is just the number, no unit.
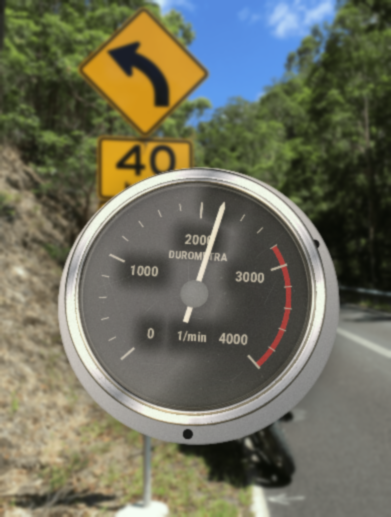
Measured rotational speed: 2200
